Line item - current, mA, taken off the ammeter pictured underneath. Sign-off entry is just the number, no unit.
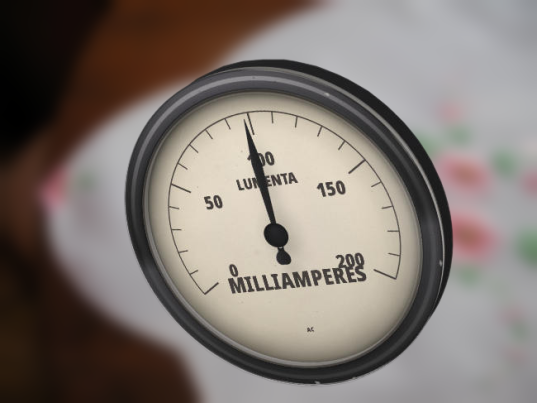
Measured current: 100
